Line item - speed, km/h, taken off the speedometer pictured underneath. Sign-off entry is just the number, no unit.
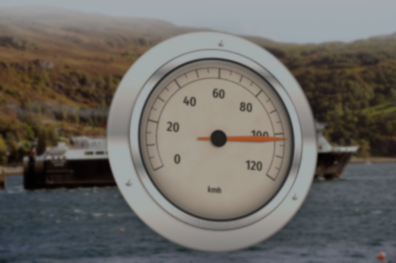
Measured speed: 102.5
